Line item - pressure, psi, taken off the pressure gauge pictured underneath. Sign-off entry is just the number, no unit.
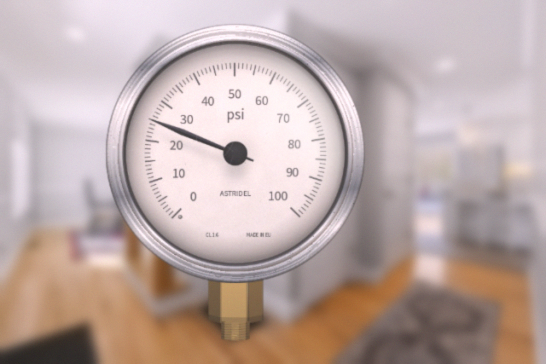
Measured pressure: 25
